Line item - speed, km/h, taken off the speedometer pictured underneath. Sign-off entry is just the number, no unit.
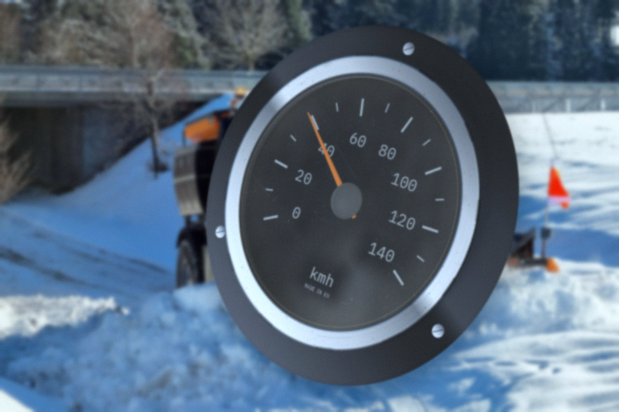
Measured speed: 40
